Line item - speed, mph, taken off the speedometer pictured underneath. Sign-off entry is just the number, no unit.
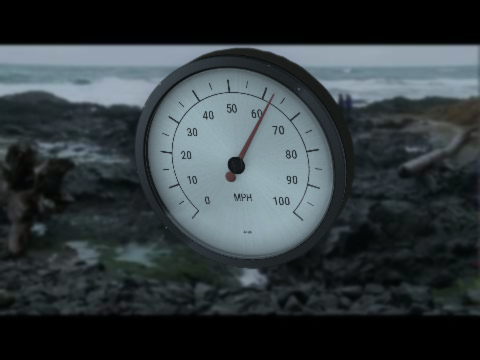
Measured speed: 62.5
